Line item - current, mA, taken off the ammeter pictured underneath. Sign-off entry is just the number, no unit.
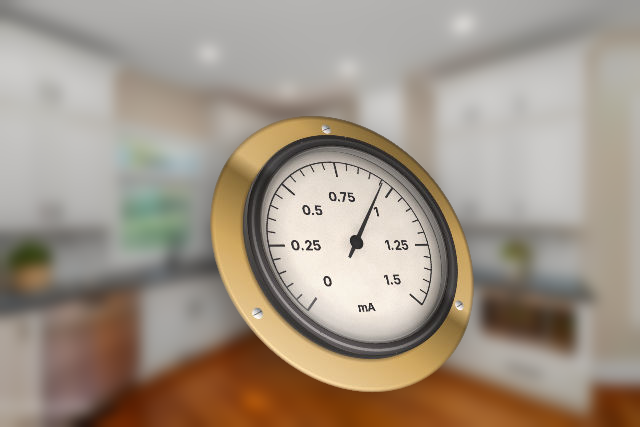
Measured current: 0.95
